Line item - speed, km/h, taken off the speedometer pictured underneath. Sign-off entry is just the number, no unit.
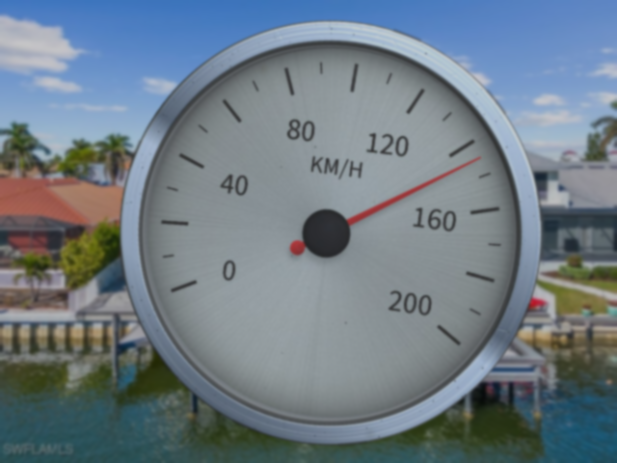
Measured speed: 145
